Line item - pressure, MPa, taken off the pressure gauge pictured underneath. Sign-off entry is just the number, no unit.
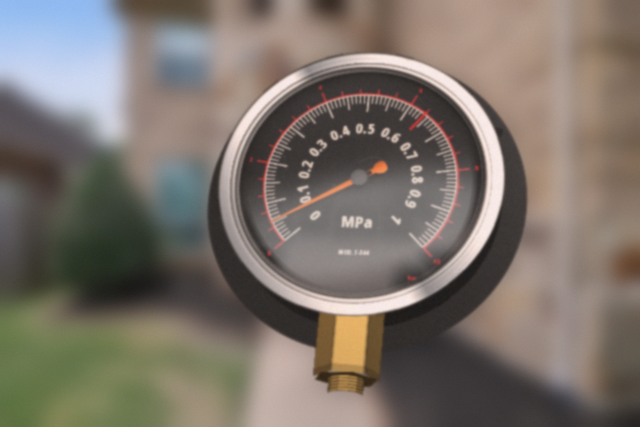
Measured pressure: 0.05
